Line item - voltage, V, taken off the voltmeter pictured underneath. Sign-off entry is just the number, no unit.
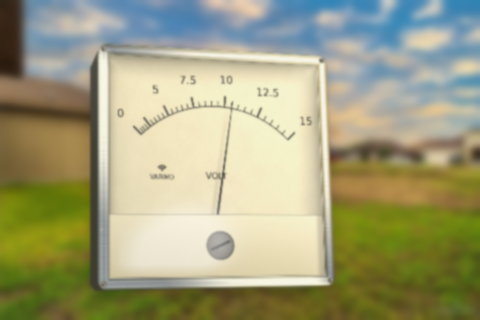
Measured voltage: 10.5
